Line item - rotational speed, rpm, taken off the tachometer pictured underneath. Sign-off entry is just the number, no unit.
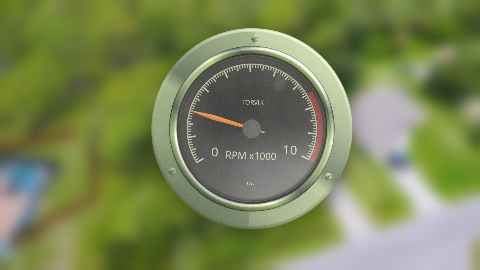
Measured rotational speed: 2000
